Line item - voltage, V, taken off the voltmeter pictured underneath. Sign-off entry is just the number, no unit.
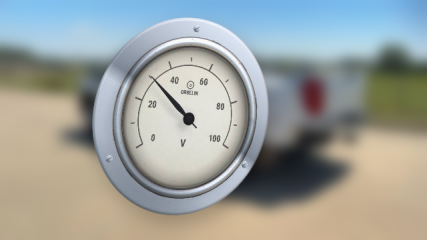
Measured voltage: 30
